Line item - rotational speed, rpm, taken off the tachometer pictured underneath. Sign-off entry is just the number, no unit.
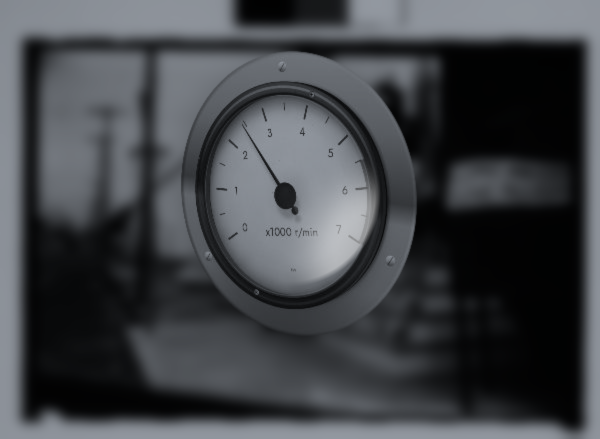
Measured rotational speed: 2500
